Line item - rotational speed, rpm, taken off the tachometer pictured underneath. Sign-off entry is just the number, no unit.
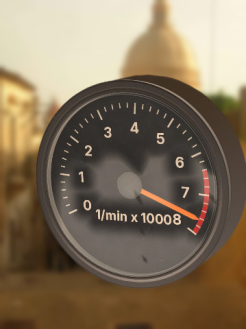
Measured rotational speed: 7600
